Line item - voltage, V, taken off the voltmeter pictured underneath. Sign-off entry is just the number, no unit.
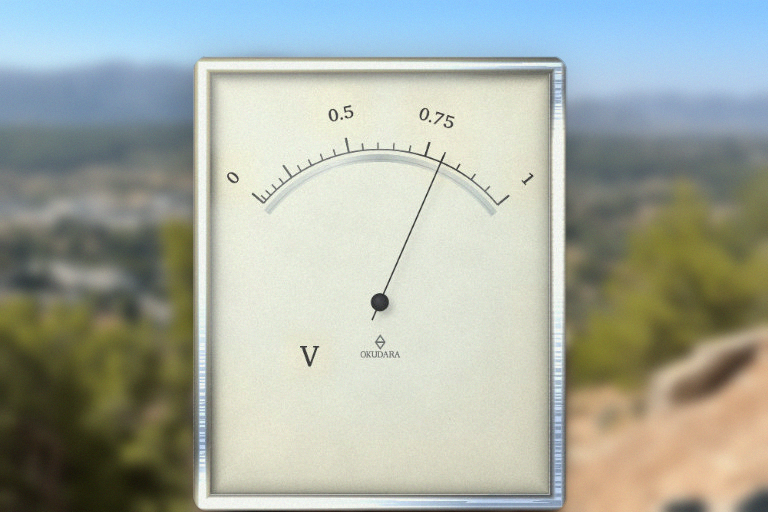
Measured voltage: 0.8
